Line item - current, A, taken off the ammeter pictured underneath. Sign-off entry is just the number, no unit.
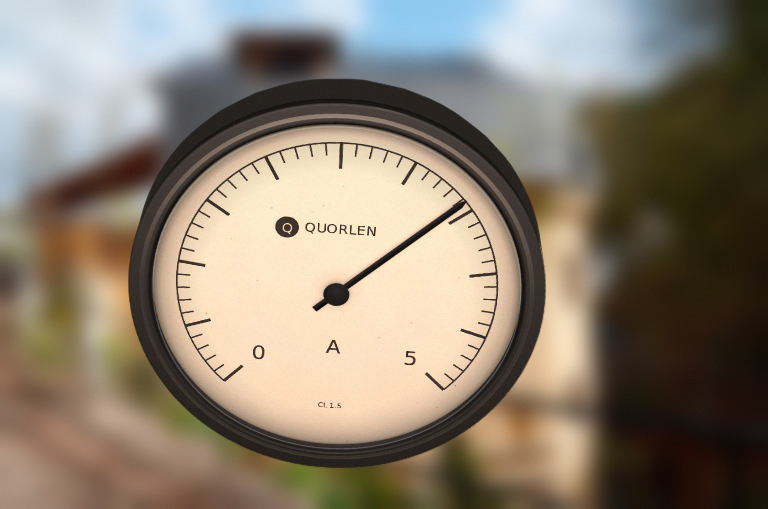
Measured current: 3.4
